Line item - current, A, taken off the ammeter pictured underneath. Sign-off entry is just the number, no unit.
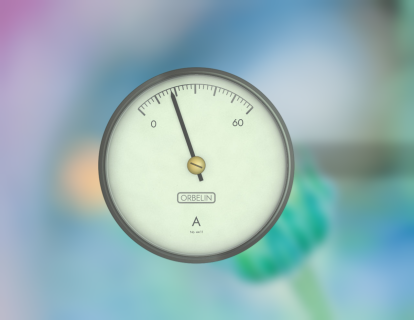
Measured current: 18
